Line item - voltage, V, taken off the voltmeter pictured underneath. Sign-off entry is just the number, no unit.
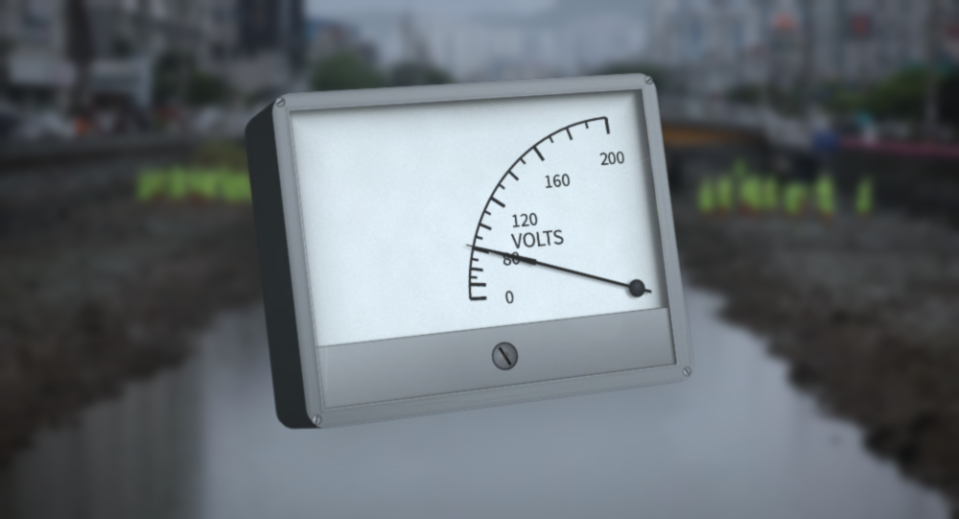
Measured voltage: 80
